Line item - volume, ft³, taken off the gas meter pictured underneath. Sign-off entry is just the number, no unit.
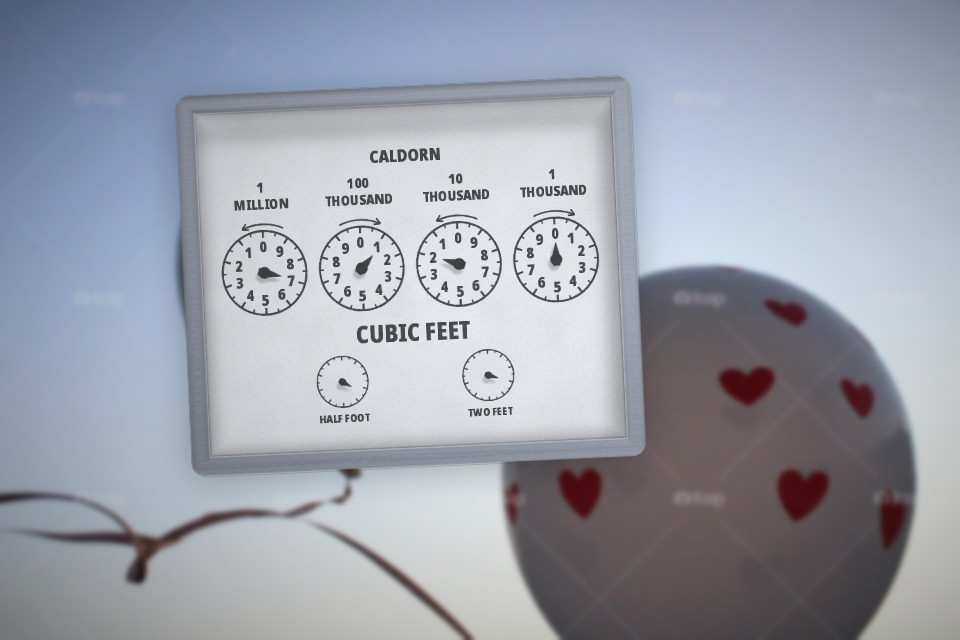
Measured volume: 712000
